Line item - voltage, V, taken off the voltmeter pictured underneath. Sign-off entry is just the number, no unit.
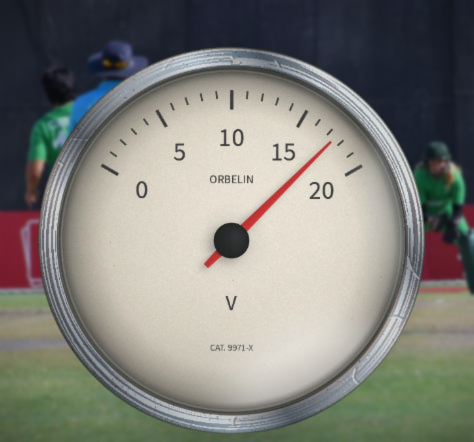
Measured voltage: 17.5
